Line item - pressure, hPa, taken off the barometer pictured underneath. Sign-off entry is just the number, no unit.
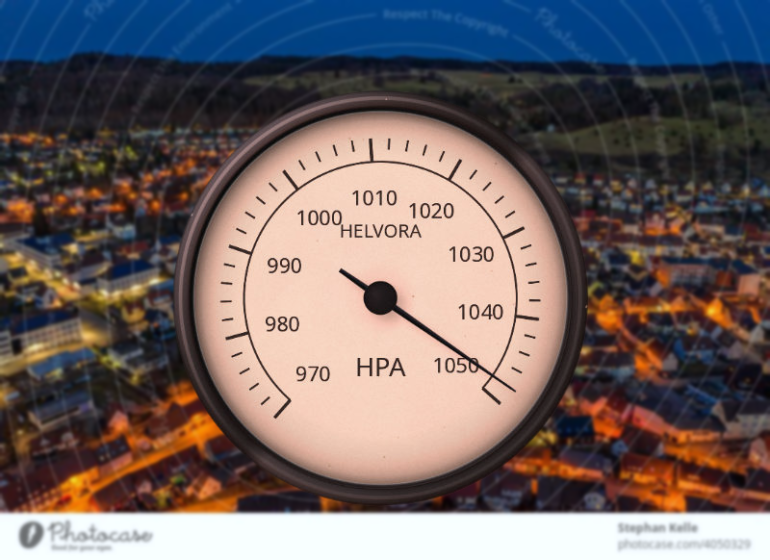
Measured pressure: 1048
